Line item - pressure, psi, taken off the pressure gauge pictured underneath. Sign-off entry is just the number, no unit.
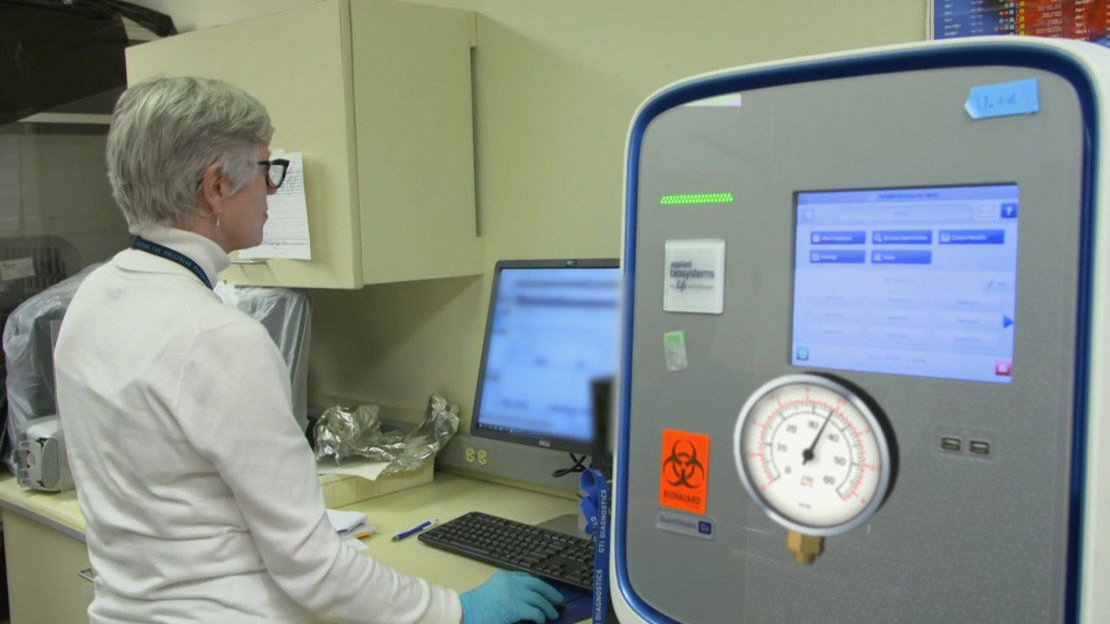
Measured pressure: 35
